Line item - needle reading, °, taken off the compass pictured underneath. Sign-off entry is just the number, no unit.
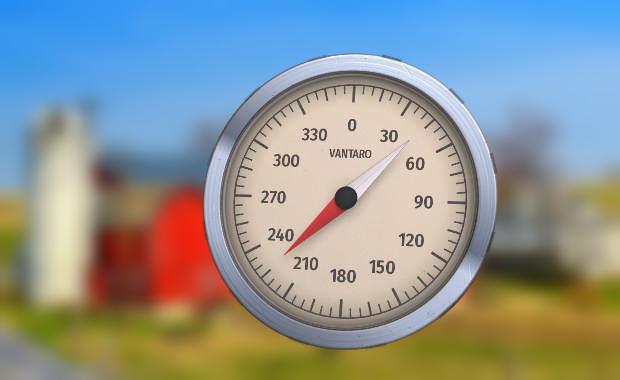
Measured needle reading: 225
